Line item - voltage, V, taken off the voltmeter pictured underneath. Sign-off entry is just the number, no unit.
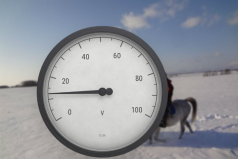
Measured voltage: 12.5
